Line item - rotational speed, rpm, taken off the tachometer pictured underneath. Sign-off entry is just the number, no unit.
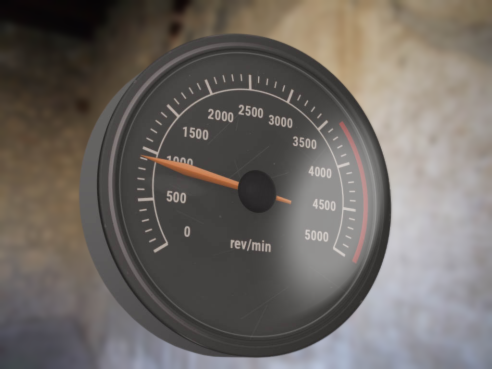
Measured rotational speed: 900
